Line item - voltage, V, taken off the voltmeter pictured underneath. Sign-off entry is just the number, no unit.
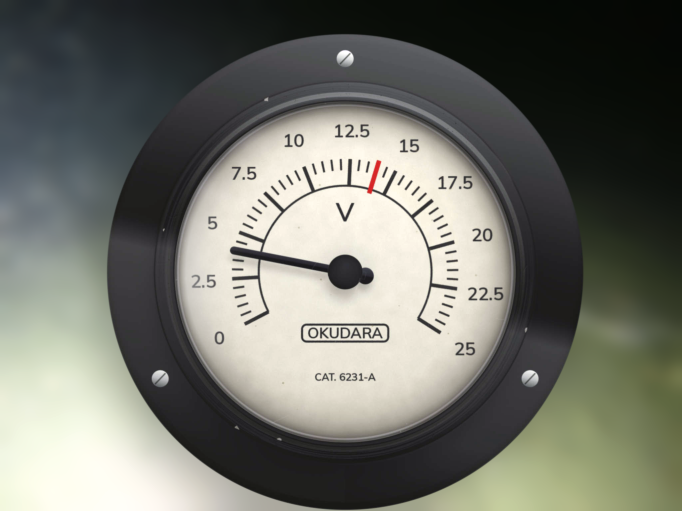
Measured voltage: 4
